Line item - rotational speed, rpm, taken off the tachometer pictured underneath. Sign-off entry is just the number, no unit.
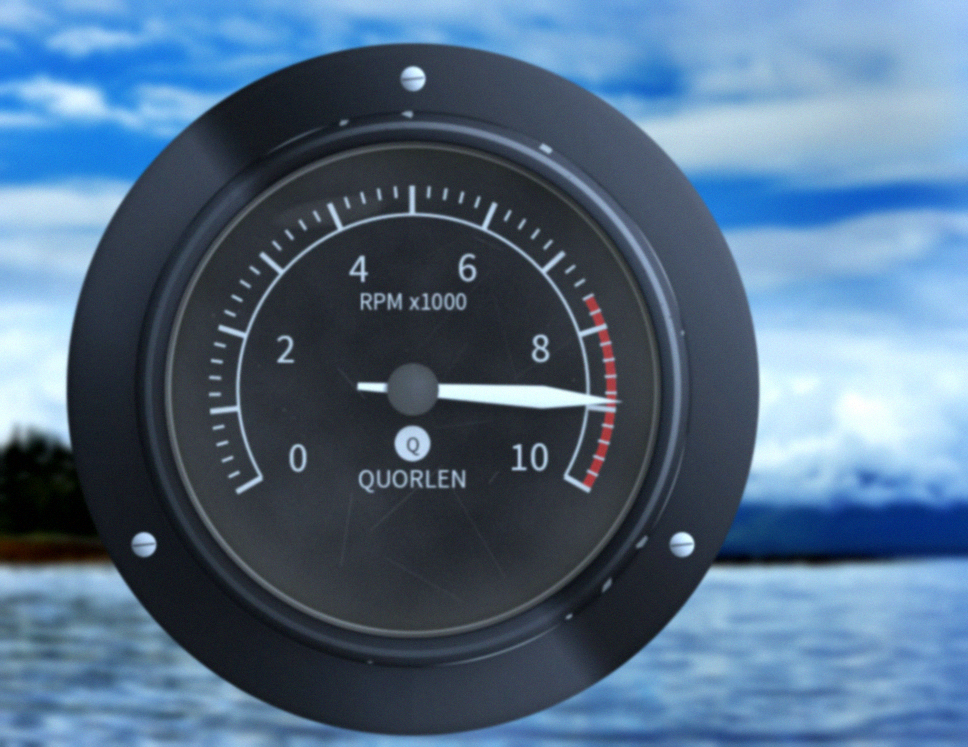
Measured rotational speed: 8900
